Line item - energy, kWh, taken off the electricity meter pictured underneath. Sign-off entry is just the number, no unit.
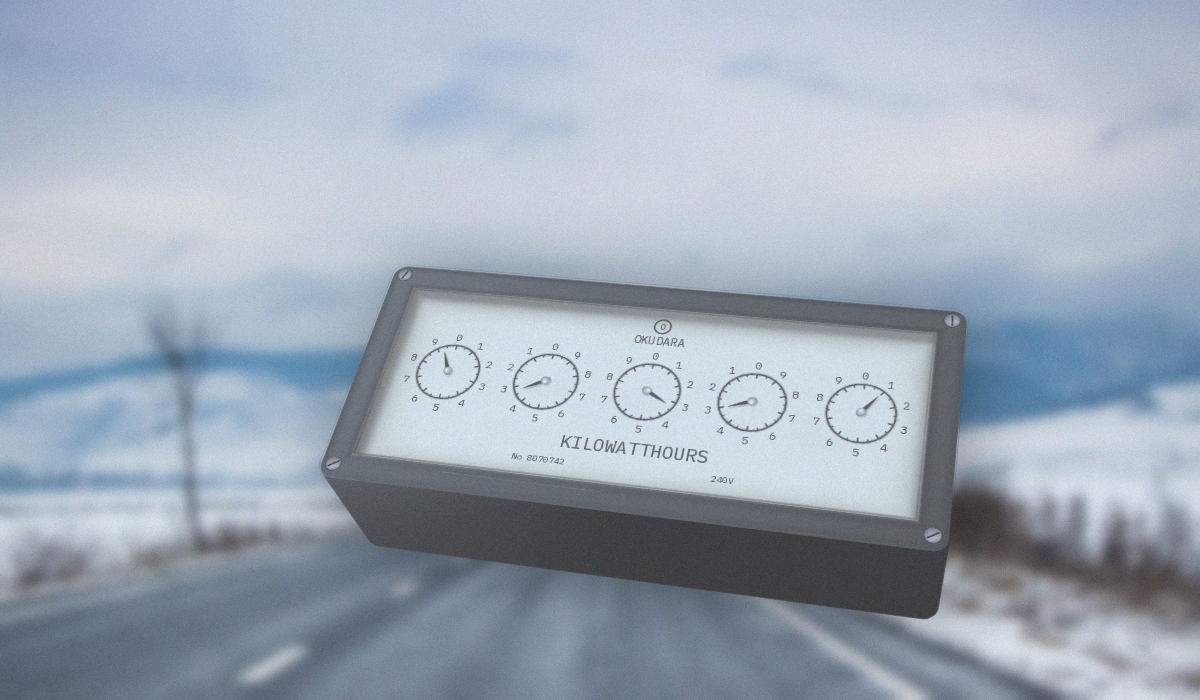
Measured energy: 93331
